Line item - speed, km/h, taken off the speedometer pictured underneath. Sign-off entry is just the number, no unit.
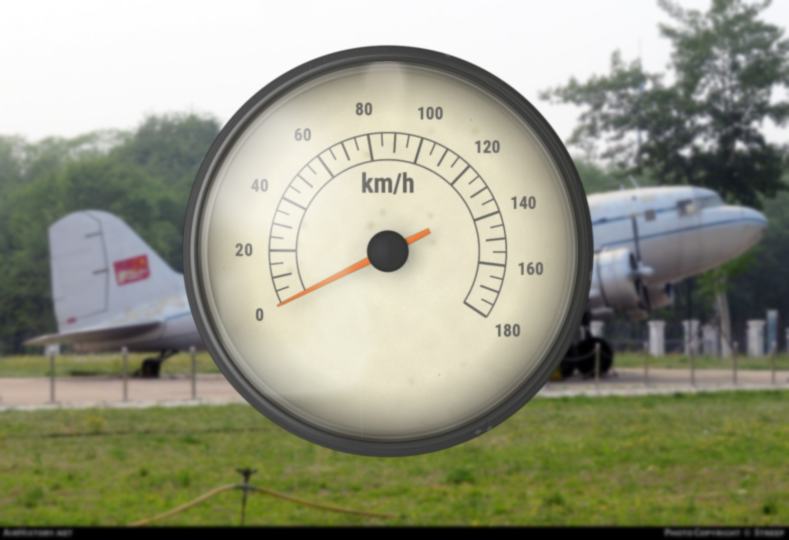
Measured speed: 0
